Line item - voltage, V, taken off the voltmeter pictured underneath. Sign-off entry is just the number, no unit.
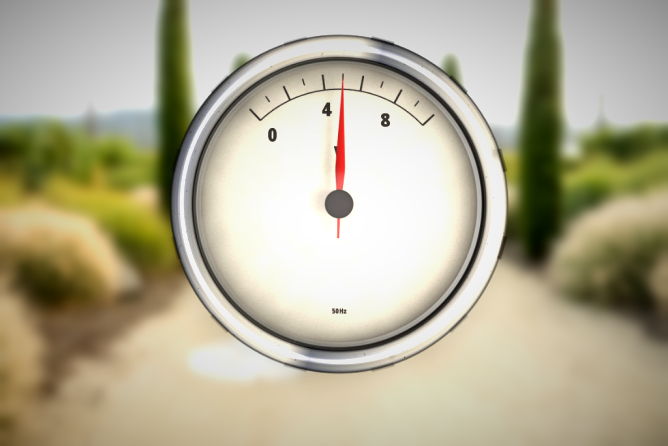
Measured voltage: 5
